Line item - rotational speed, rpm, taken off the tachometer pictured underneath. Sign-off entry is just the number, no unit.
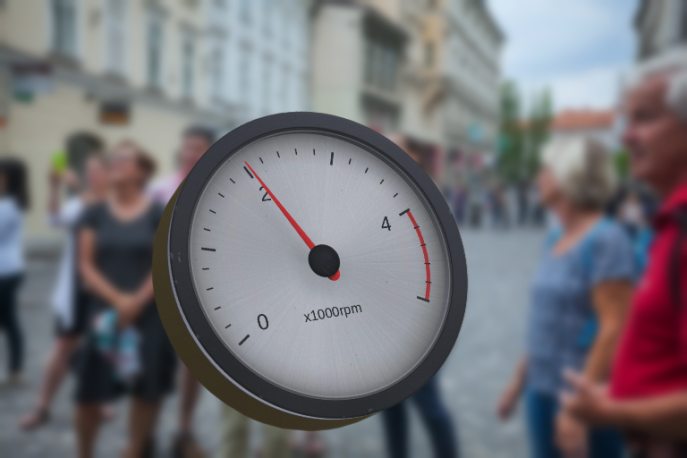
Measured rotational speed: 2000
